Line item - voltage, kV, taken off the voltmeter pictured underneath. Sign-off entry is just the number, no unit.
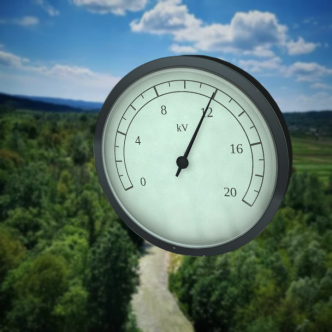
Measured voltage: 12
